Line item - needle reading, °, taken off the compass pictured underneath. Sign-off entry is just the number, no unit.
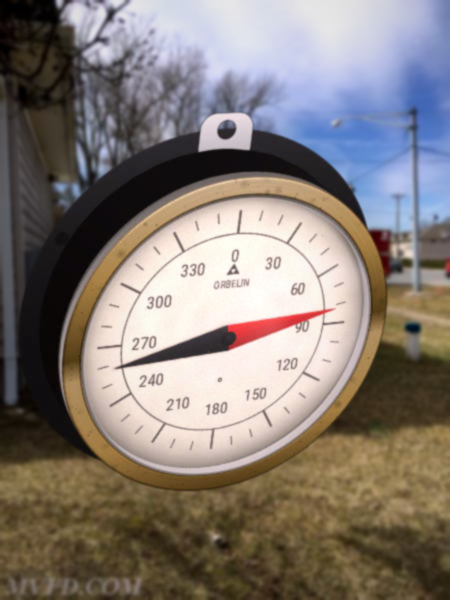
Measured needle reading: 80
